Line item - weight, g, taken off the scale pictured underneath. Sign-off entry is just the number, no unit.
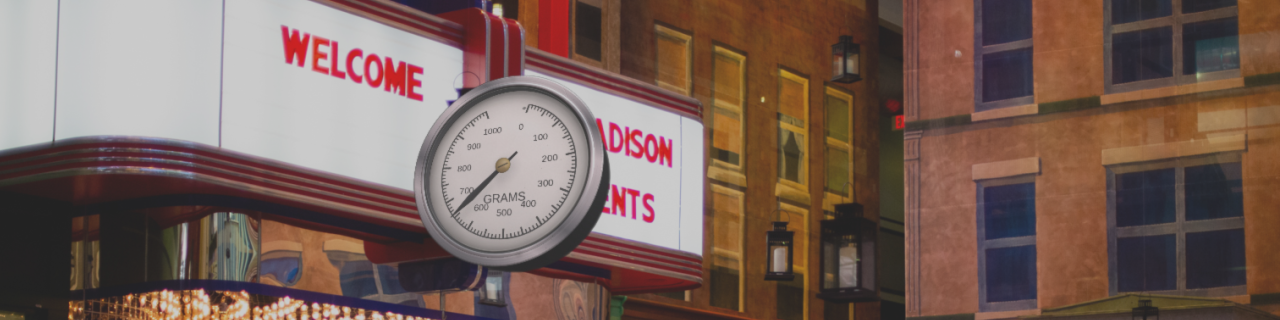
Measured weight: 650
